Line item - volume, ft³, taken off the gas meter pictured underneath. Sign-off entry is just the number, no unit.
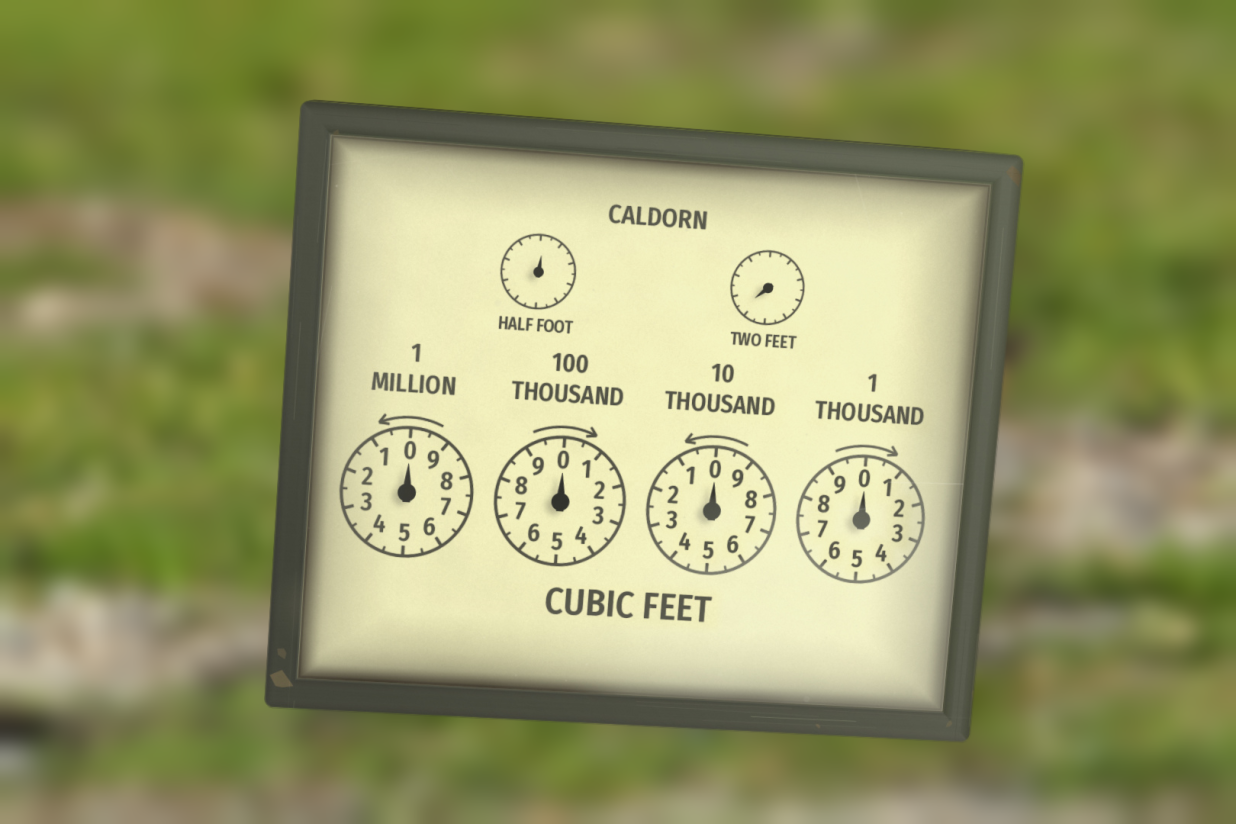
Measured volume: 0
